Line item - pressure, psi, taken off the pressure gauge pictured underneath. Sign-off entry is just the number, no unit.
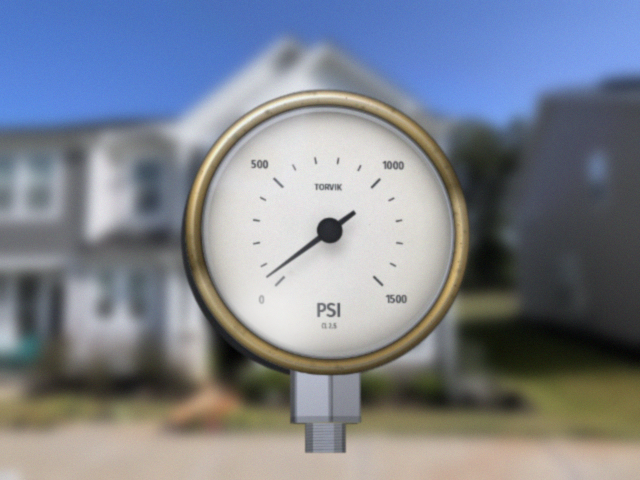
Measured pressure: 50
